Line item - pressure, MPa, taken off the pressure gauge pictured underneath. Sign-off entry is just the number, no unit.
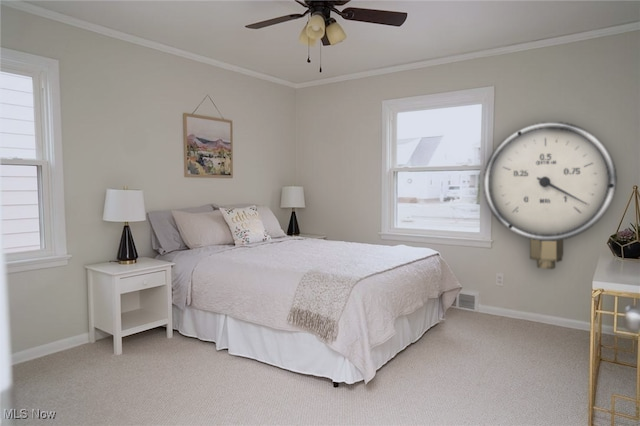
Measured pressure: 0.95
